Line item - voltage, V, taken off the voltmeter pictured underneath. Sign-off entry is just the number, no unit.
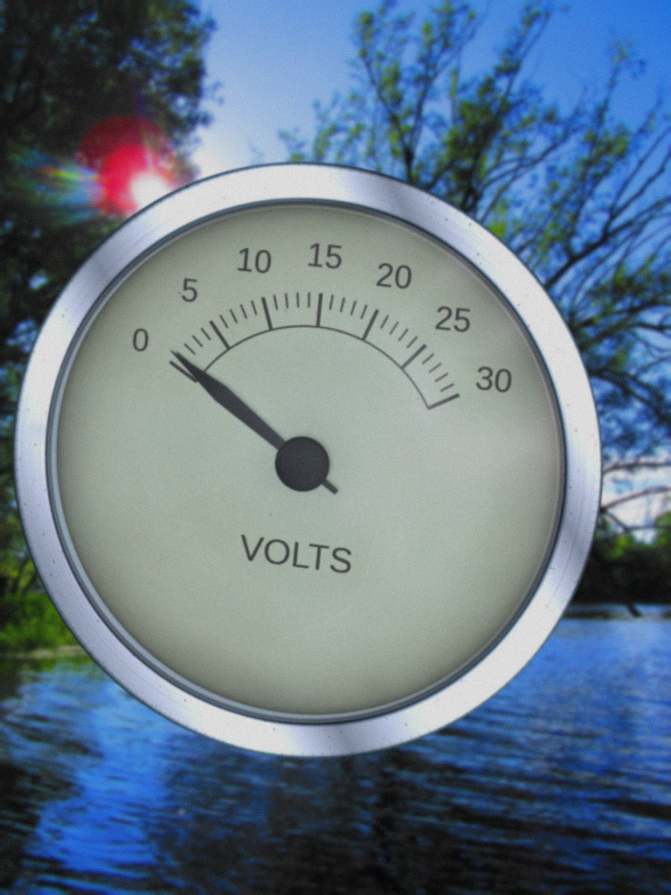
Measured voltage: 1
